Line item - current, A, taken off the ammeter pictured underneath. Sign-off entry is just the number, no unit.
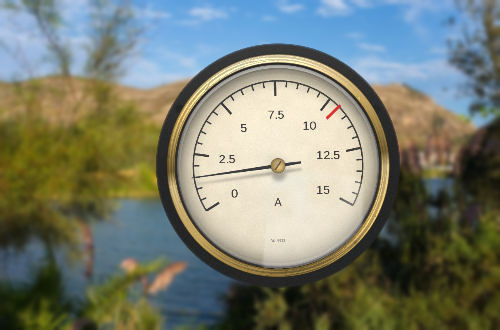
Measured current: 1.5
